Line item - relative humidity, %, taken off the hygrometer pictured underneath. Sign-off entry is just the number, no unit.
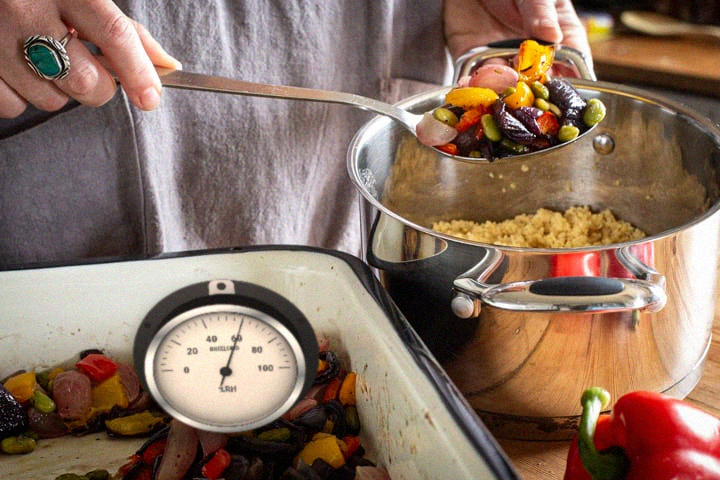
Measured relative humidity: 60
